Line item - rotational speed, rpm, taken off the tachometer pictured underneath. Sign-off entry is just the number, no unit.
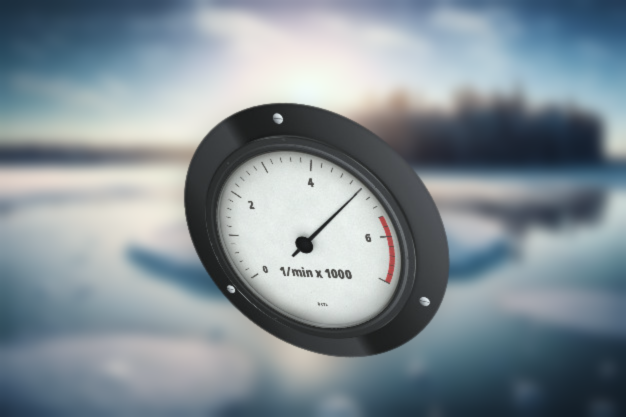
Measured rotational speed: 5000
